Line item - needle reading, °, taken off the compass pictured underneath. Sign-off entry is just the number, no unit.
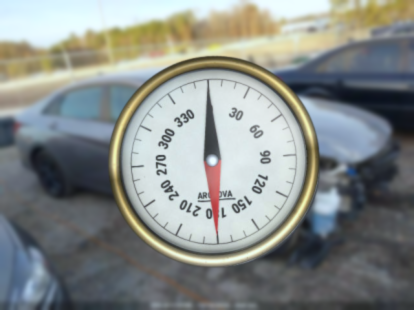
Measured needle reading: 180
